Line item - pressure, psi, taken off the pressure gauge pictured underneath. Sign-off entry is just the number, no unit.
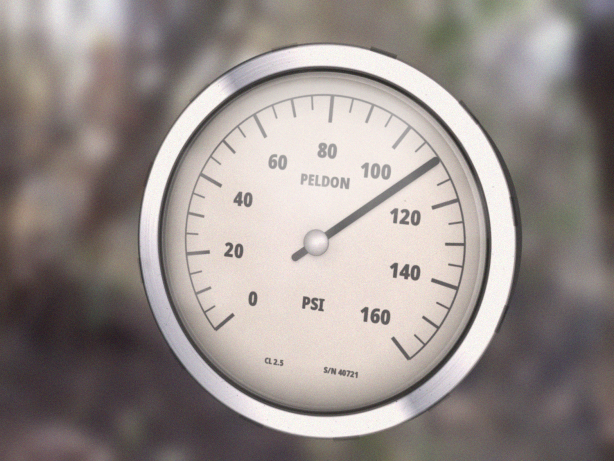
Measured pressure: 110
